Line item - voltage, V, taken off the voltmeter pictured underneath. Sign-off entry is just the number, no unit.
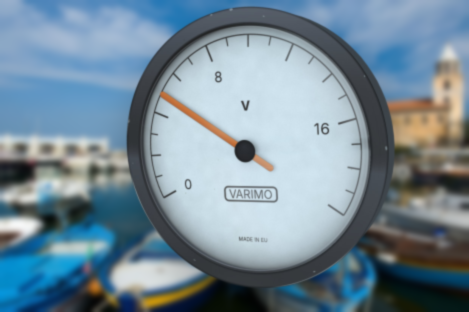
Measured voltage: 5
